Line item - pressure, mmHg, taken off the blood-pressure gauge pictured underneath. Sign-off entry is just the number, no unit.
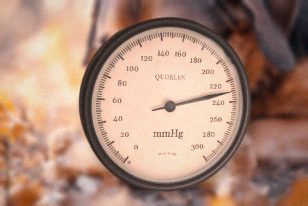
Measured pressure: 230
